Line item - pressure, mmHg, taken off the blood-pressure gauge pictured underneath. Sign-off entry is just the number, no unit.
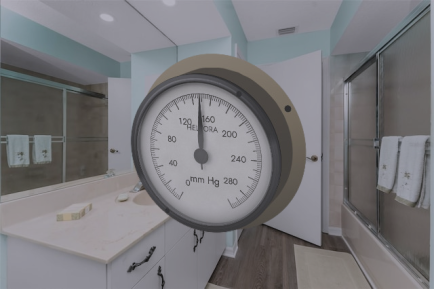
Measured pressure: 150
